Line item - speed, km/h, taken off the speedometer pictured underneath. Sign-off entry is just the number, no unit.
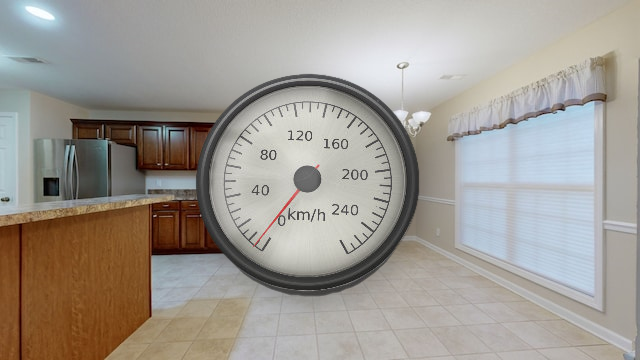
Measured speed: 5
